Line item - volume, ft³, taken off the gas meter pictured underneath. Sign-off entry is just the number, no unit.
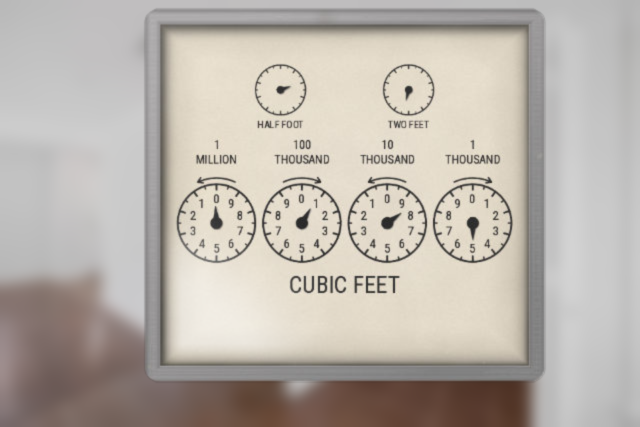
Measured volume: 8500
